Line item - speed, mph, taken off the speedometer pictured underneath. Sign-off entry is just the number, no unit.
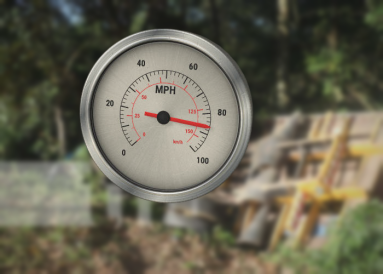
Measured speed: 86
